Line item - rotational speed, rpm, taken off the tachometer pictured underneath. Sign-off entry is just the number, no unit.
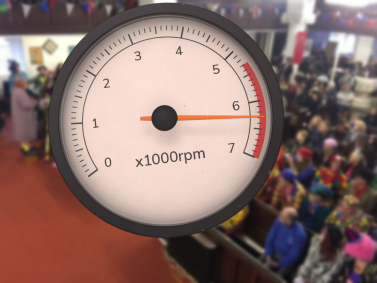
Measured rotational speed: 6300
